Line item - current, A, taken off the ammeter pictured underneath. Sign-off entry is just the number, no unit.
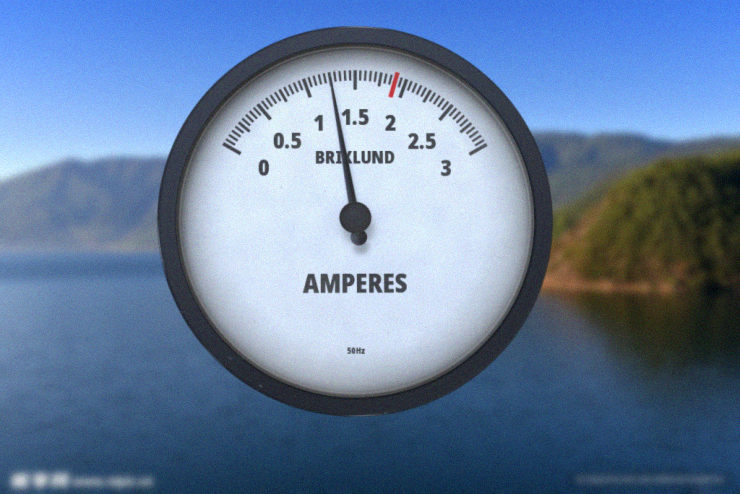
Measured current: 1.25
